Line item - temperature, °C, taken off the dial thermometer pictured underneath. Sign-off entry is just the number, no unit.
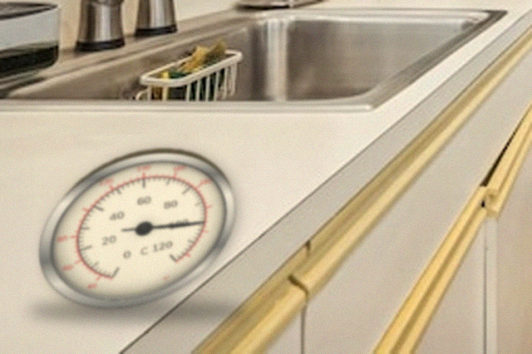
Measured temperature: 100
